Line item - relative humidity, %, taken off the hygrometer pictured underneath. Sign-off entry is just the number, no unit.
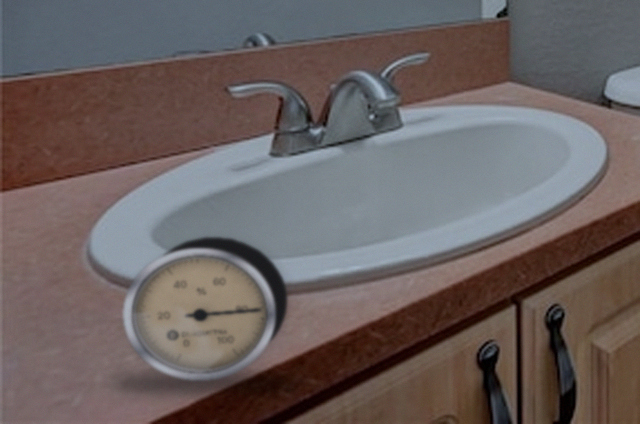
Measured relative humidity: 80
